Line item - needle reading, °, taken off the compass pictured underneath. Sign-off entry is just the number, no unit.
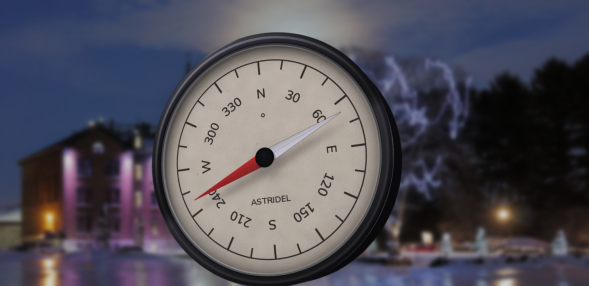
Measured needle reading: 247.5
